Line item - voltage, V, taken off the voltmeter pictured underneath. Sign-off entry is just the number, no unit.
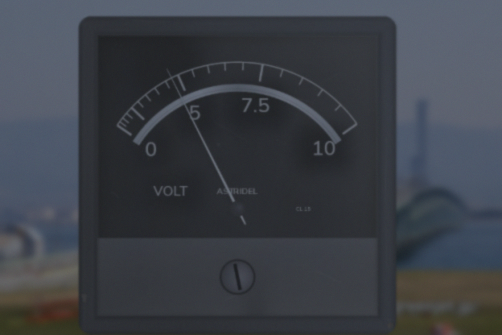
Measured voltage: 4.75
